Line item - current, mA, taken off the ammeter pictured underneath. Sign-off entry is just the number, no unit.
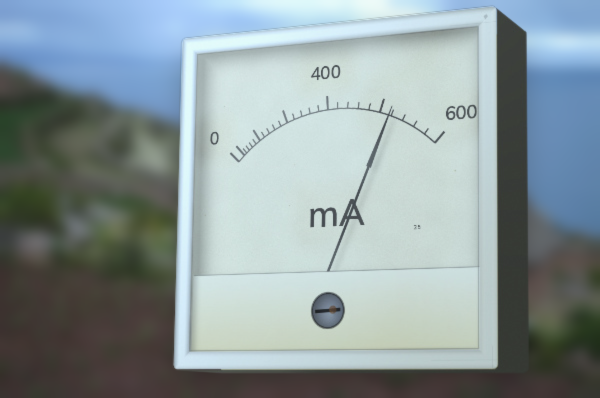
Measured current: 520
